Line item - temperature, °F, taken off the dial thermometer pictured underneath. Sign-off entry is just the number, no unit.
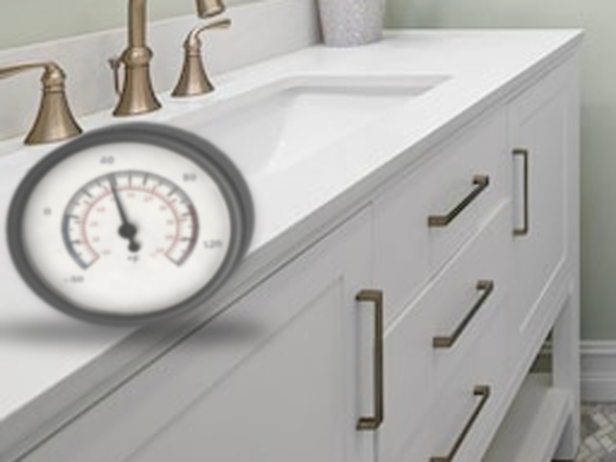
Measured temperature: 40
